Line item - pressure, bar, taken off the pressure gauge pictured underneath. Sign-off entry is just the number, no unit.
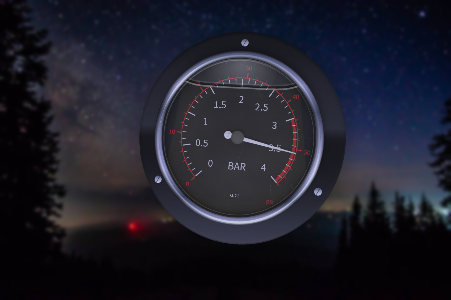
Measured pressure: 3.5
